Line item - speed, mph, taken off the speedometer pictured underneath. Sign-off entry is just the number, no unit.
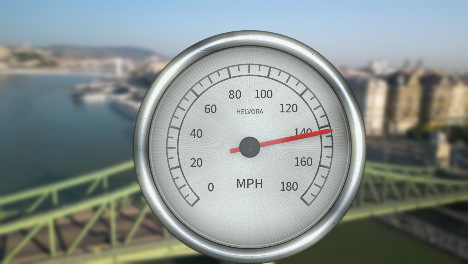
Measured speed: 142.5
